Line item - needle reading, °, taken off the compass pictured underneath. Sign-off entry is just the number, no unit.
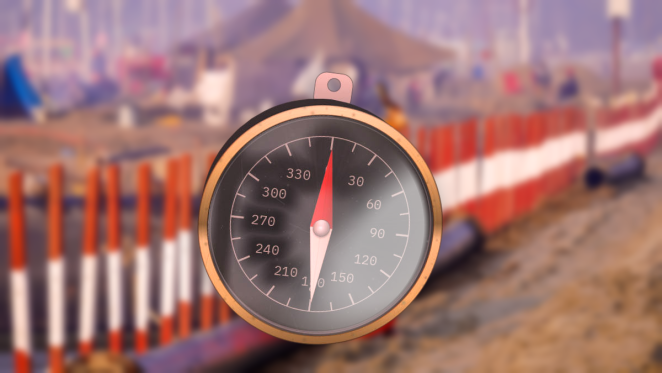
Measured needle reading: 0
